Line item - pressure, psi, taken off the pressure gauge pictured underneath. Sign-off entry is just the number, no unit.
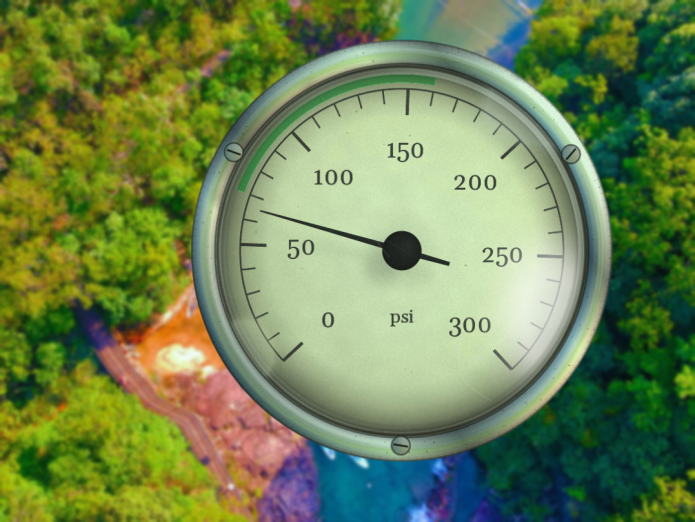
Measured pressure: 65
